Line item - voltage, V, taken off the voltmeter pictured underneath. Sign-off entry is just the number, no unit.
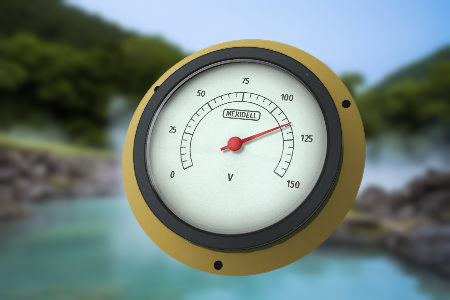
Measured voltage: 115
